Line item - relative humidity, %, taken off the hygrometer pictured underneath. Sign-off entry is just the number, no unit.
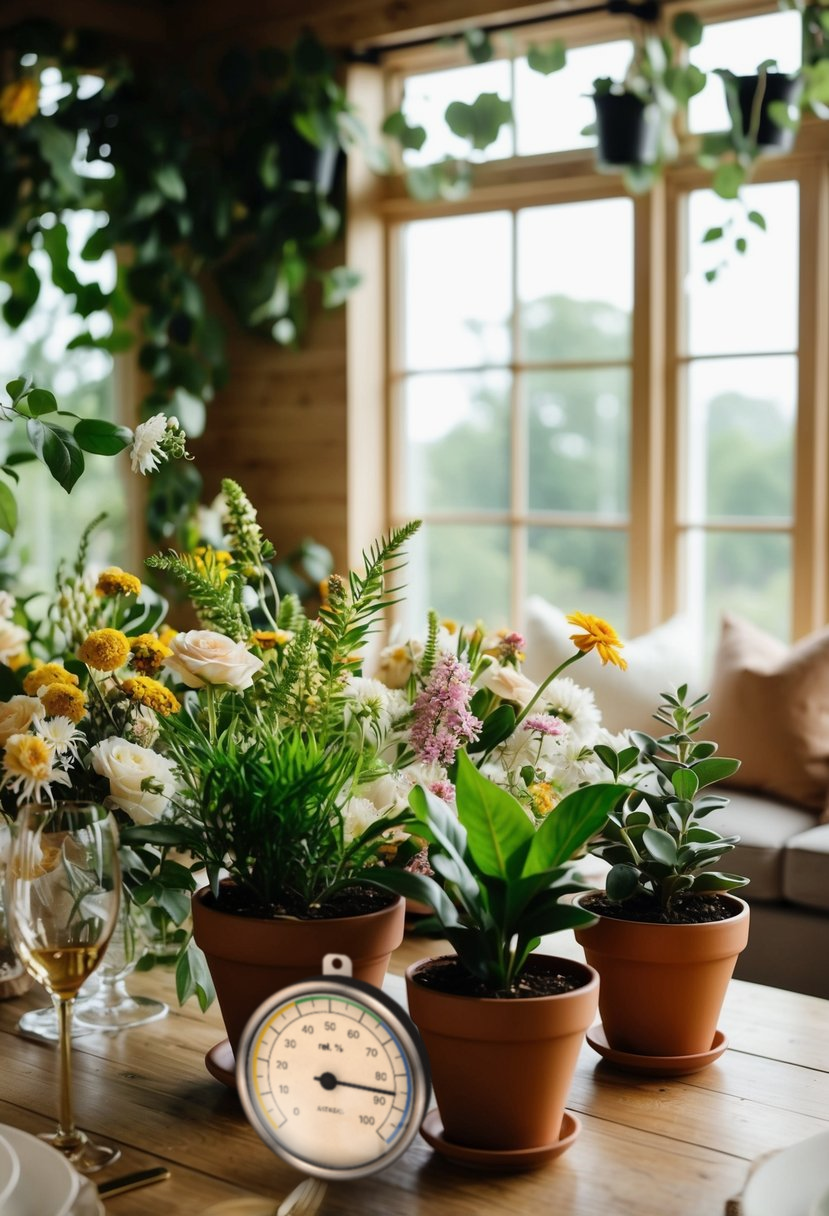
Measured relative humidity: 85
